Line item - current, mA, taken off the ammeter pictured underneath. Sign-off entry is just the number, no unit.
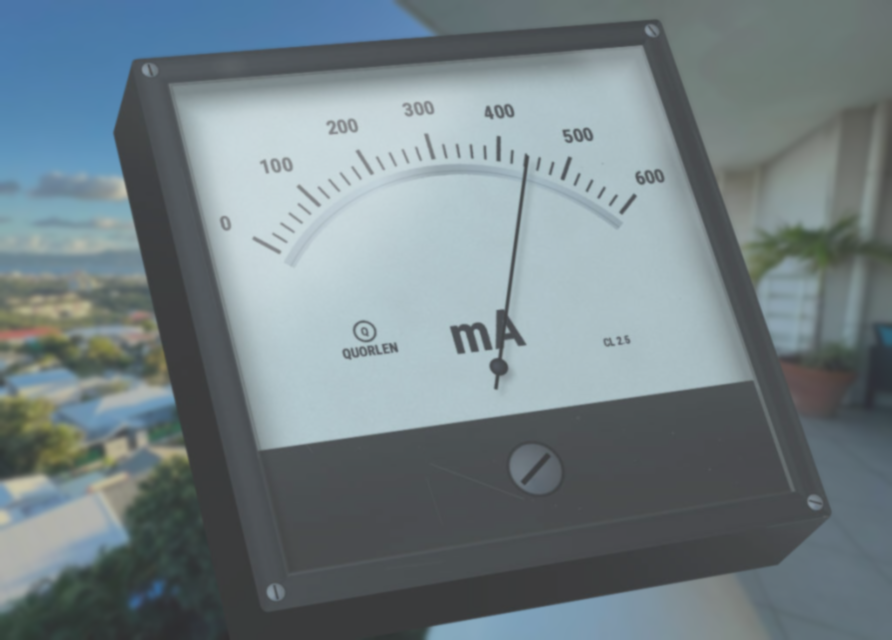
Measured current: 440
